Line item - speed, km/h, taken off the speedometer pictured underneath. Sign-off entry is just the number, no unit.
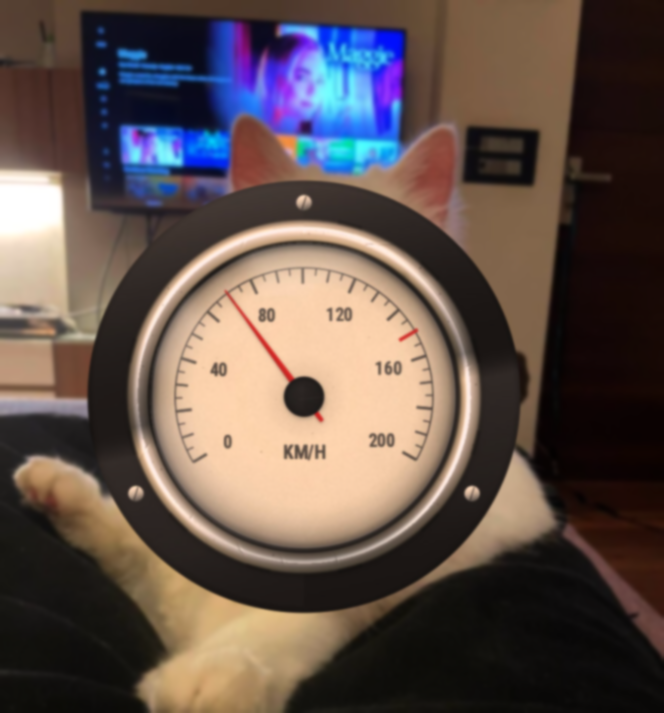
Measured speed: 70
